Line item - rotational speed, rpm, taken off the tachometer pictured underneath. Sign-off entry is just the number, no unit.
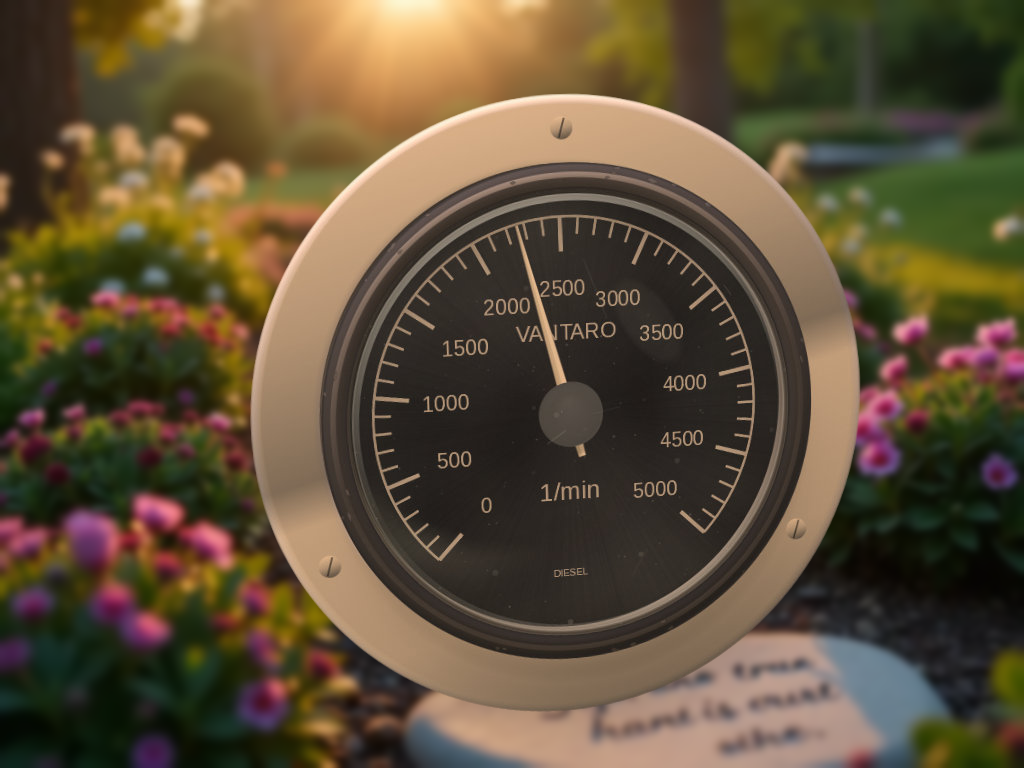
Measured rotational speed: 2250
